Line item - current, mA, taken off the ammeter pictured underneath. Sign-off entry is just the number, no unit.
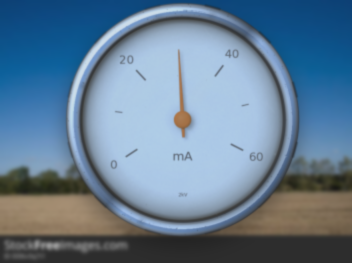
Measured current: 30
